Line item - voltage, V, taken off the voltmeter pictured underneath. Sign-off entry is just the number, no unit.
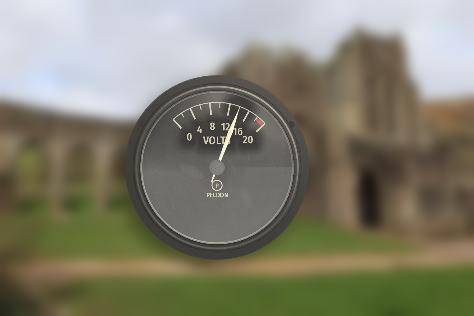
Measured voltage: 14
